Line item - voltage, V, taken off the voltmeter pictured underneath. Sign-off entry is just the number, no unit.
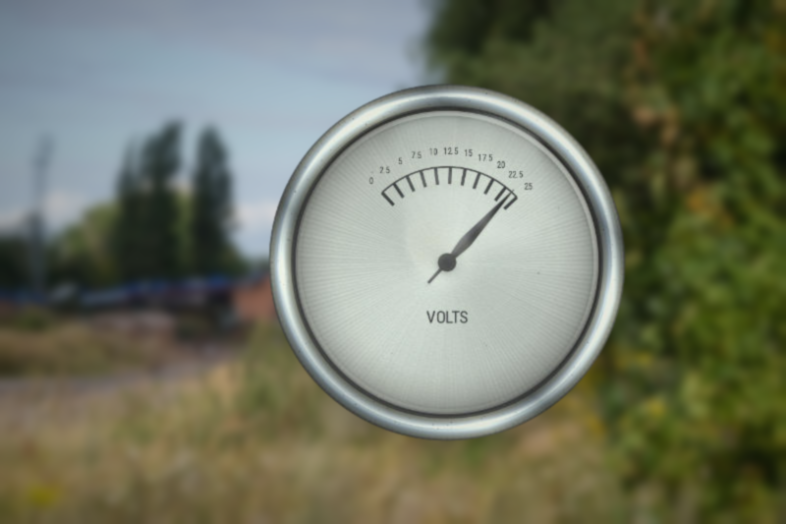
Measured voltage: 23.75
